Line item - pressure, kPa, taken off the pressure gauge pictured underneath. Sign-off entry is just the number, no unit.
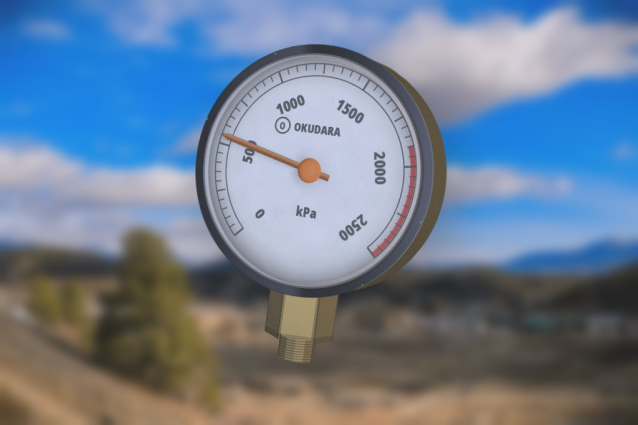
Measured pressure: 550
